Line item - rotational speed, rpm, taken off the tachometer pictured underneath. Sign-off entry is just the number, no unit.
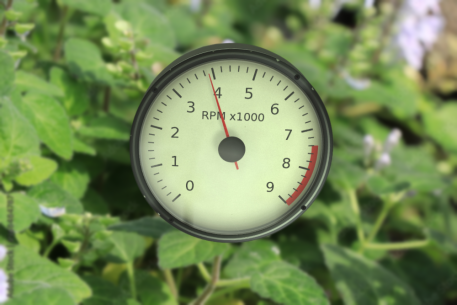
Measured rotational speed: 3900
